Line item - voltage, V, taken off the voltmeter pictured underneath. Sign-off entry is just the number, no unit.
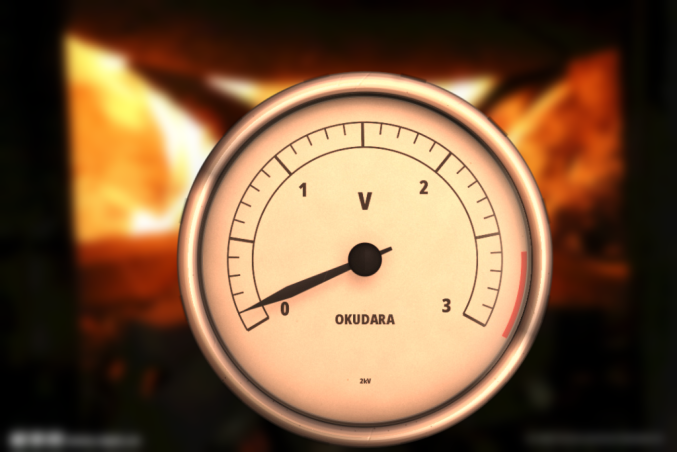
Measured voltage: 0.1
